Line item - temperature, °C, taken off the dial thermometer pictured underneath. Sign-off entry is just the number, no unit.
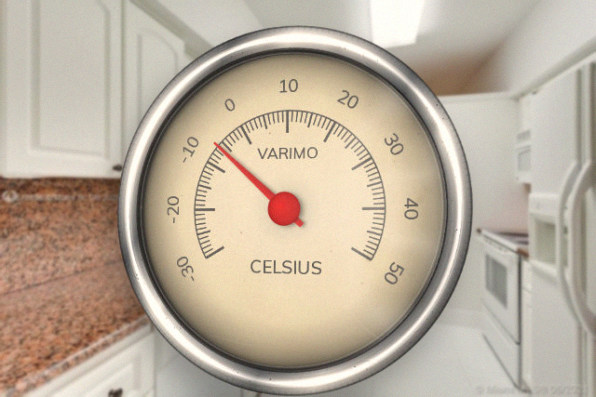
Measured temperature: -6
